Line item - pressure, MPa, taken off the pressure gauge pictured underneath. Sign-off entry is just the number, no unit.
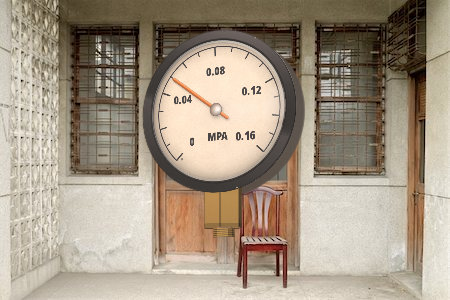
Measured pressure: 0.05
